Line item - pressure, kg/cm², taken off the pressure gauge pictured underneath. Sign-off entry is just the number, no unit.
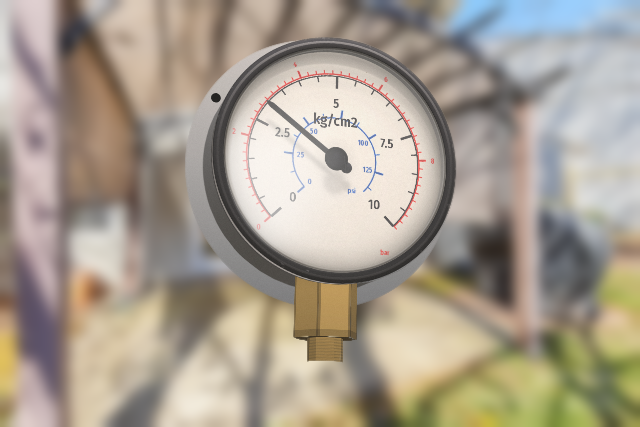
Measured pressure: 3
